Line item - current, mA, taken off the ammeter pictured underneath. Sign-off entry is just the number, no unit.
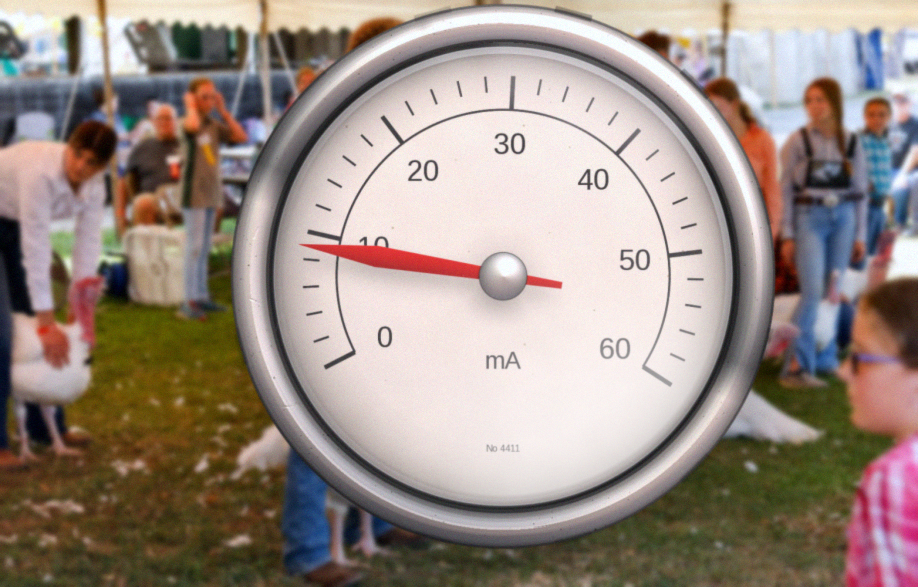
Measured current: 9
